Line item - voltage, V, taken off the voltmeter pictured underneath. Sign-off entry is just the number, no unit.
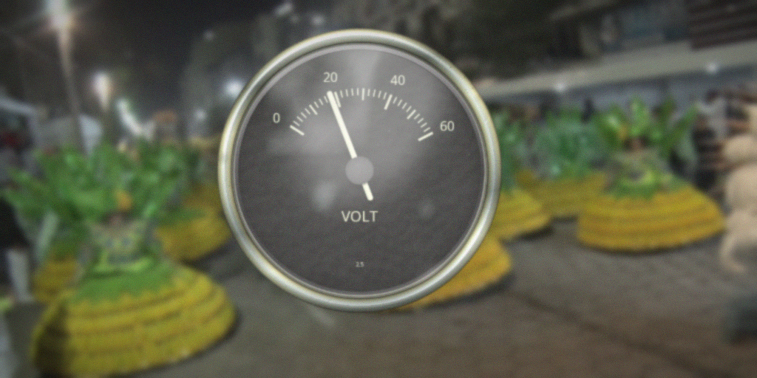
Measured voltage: 18
